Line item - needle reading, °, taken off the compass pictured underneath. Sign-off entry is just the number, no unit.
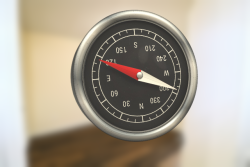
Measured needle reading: 115
